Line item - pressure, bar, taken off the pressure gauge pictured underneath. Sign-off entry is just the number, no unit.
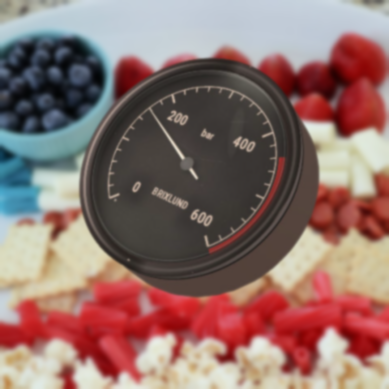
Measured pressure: 160
